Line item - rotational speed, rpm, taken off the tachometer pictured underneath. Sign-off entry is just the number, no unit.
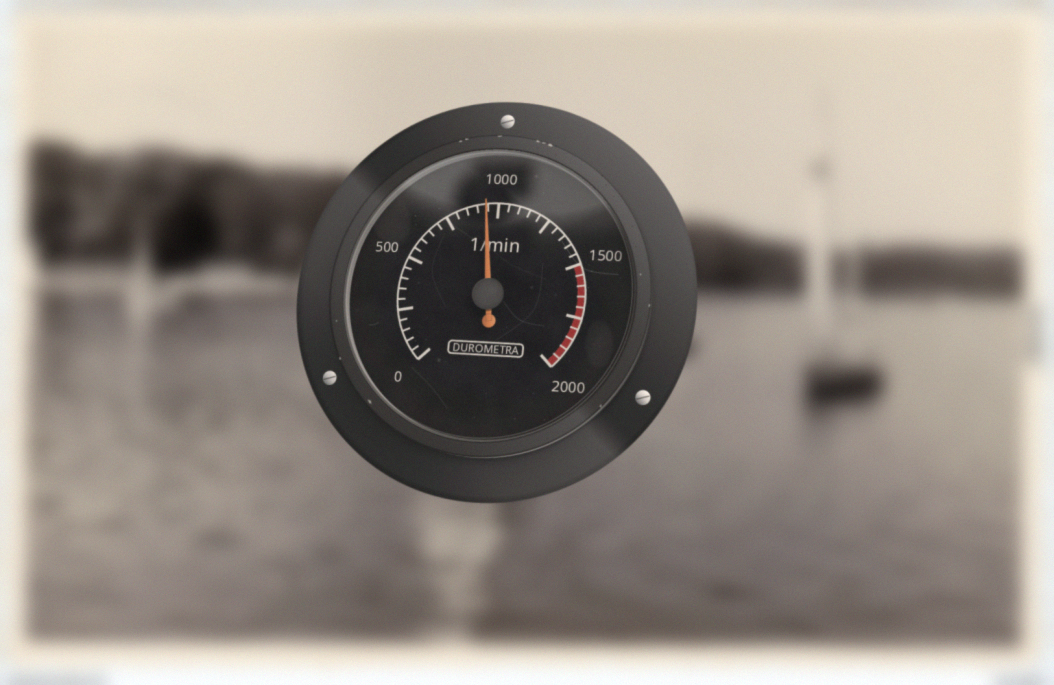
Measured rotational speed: 950
